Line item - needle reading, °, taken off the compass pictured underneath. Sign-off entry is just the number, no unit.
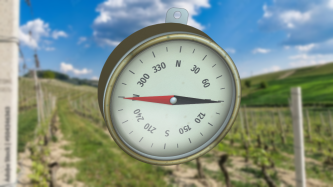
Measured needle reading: 270
